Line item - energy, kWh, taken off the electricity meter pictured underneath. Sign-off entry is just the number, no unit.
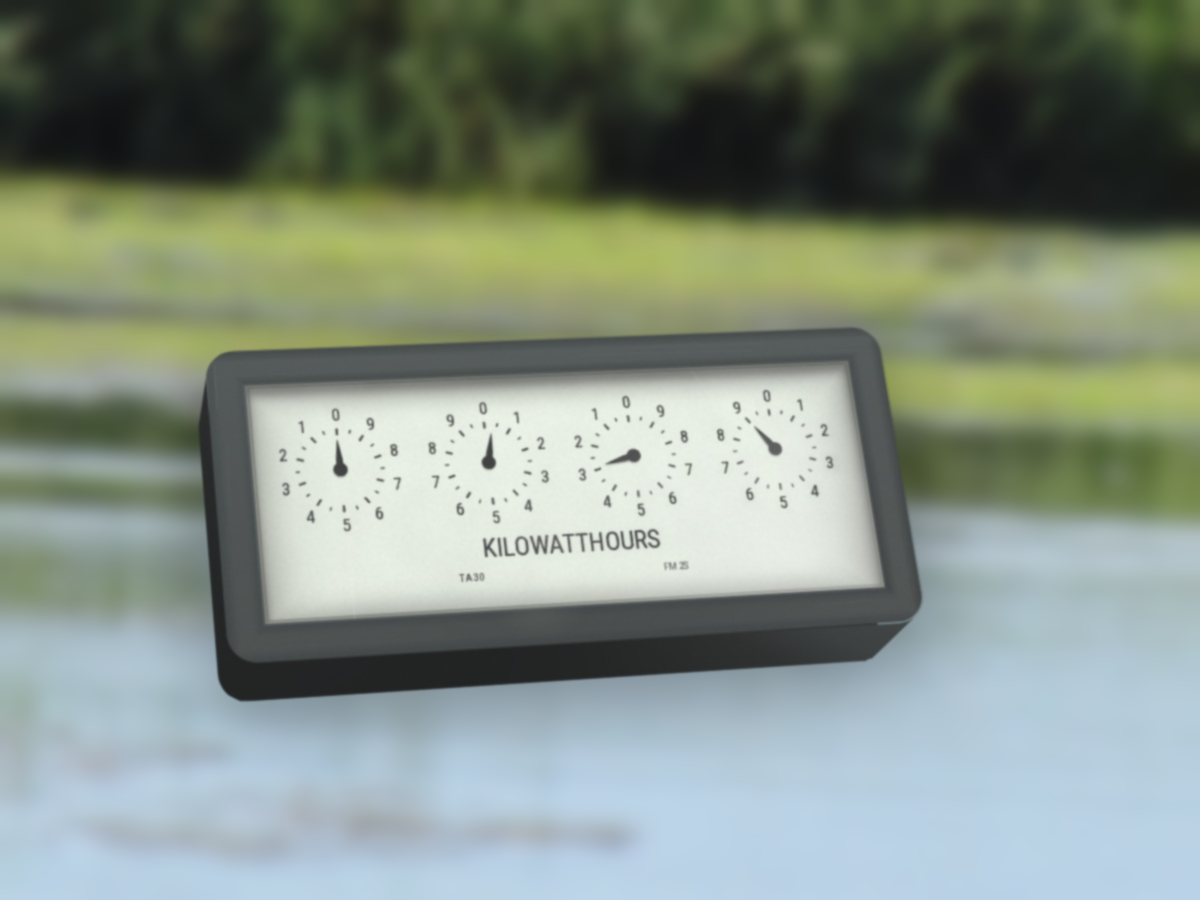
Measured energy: 29
